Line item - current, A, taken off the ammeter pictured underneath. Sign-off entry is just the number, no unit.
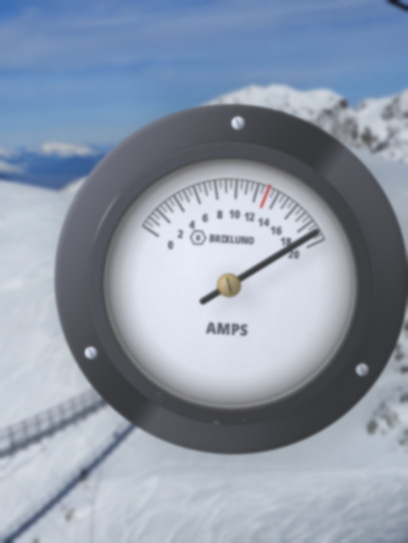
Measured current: 19
